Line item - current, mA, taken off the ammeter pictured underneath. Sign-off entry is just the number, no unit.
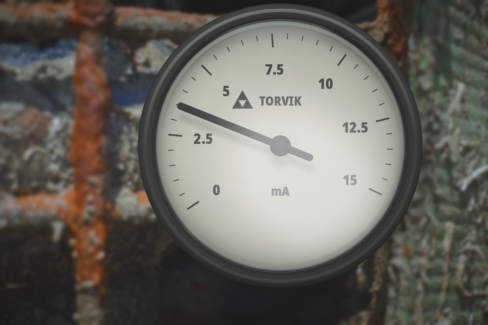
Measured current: 3.5
